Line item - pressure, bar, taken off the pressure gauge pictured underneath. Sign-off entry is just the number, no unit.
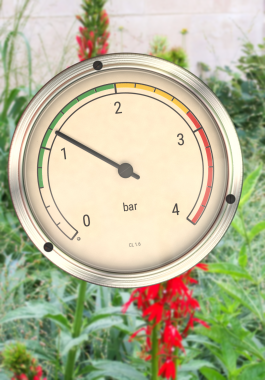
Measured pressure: 1.2
